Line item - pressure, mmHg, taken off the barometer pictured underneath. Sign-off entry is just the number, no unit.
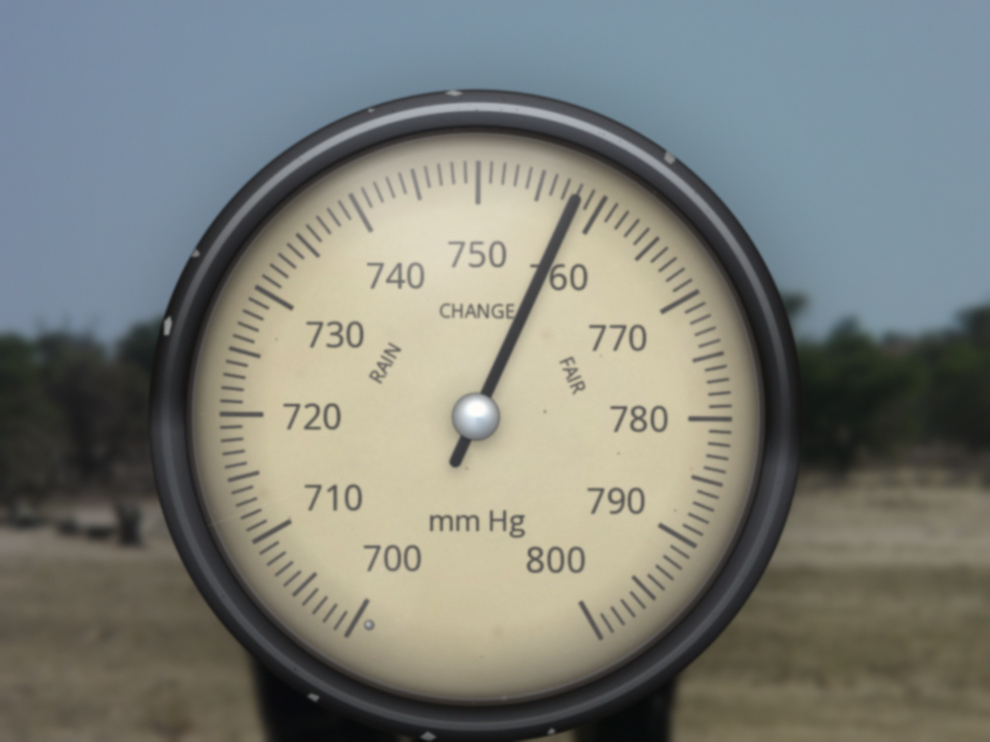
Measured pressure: 758
